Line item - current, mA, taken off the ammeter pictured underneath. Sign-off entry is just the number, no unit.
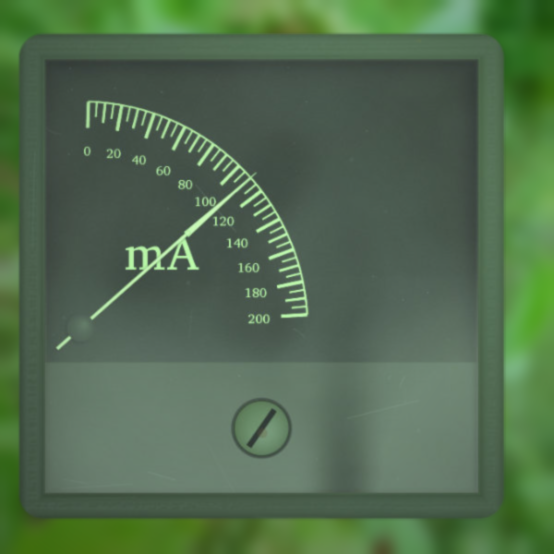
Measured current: 110
